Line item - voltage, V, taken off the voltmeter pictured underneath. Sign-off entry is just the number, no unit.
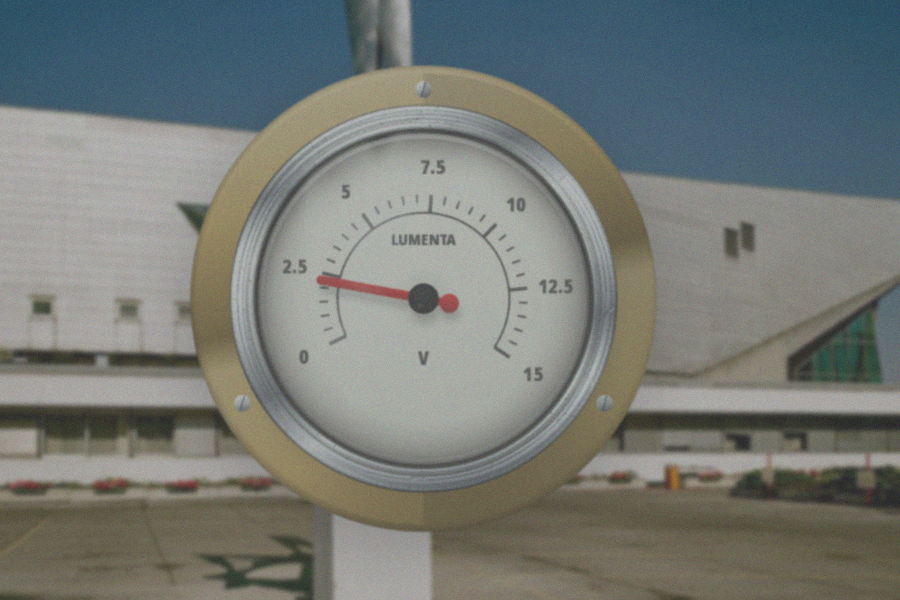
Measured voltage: 2.25
